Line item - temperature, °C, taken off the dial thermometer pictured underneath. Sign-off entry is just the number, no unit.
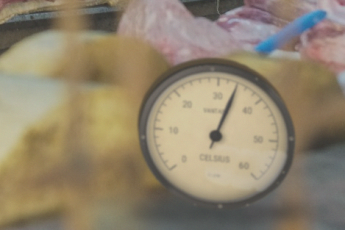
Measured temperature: 34
